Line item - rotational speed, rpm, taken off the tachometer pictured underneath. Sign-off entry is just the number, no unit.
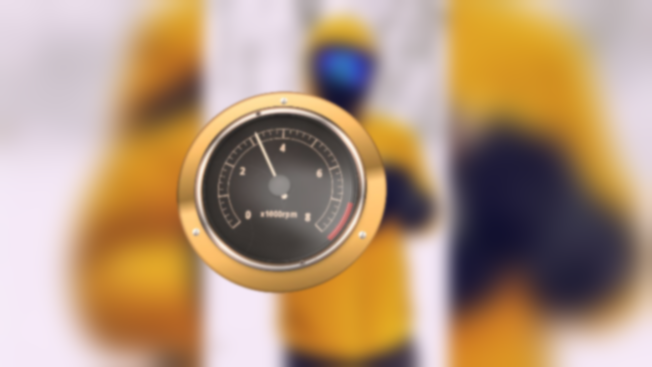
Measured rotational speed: 3200
